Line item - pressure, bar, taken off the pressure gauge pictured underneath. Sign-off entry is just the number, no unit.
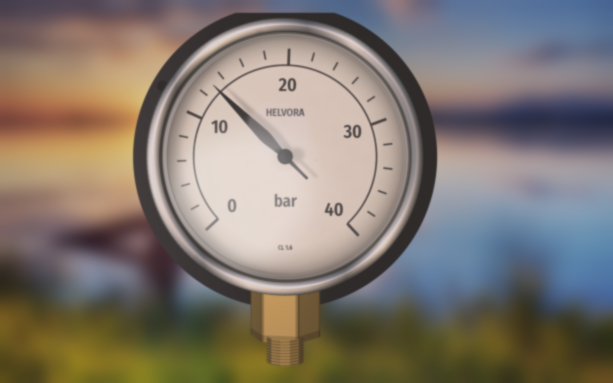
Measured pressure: 13
